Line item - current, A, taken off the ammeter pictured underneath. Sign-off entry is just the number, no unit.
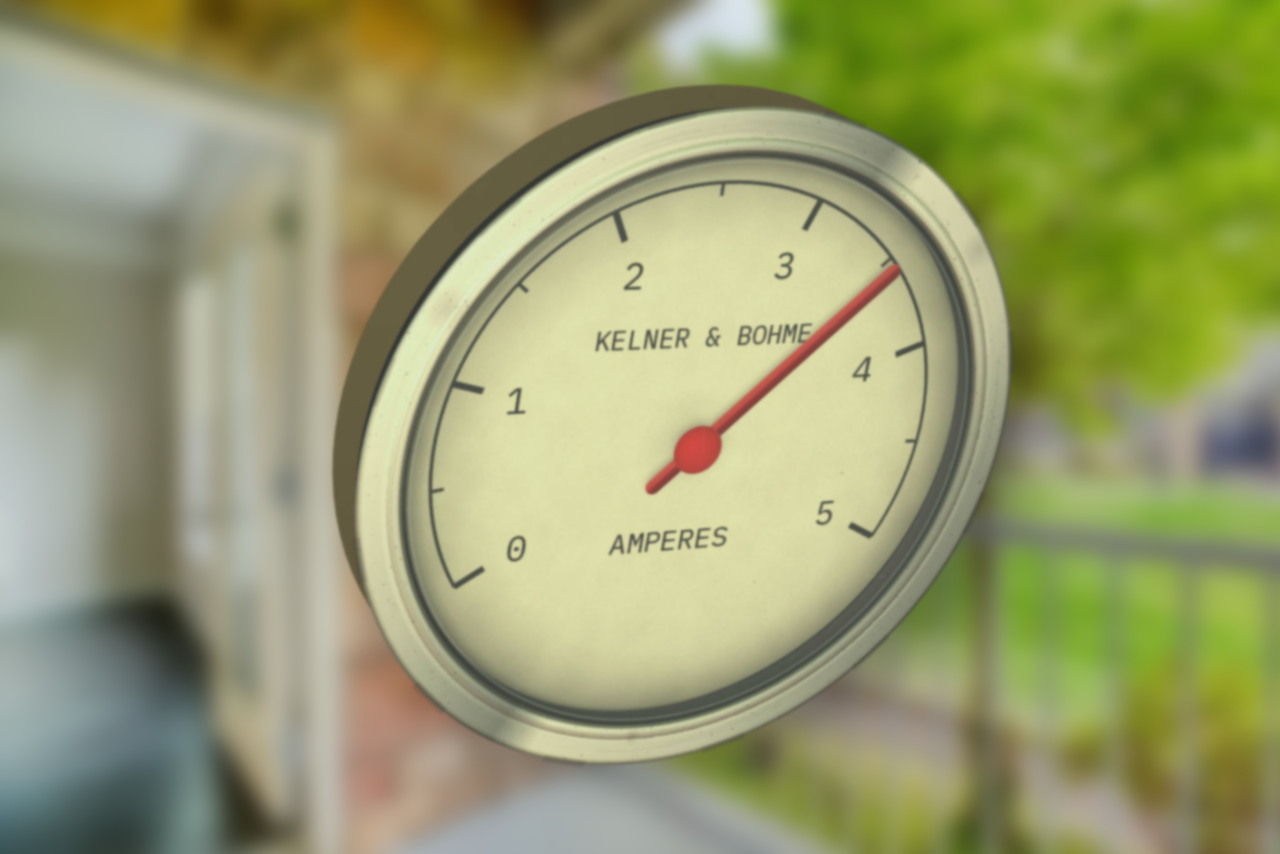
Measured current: 3.5
